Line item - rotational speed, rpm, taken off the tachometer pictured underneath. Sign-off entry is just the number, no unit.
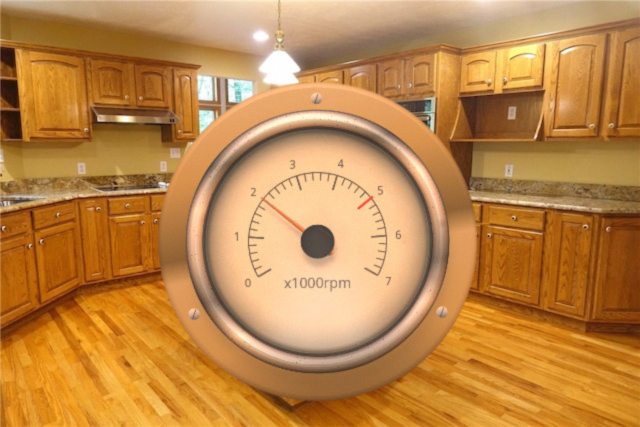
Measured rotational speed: 2000
